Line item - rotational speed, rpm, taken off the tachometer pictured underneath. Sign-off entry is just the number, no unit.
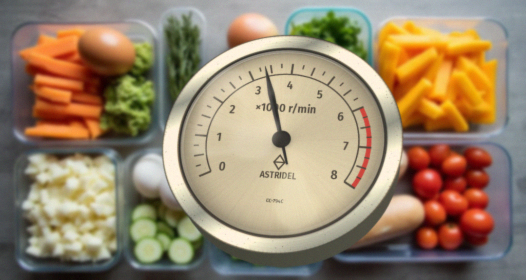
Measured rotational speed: 3375
